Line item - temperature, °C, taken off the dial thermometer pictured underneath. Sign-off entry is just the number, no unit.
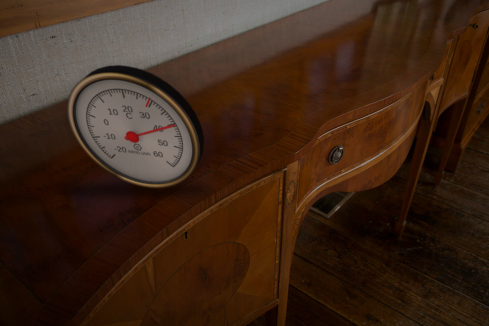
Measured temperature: 40
